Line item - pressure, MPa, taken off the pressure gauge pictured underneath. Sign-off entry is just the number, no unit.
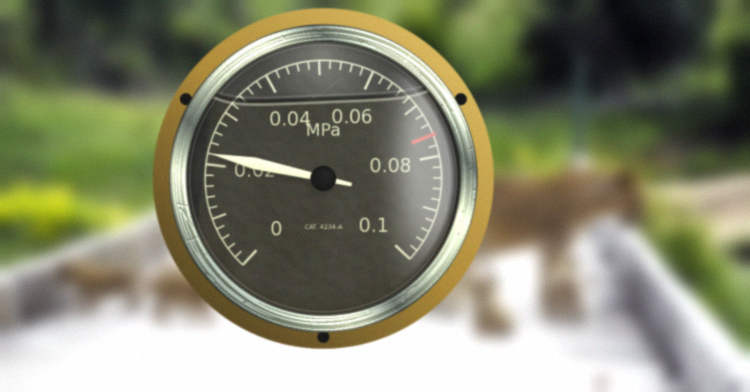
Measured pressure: 0.022
